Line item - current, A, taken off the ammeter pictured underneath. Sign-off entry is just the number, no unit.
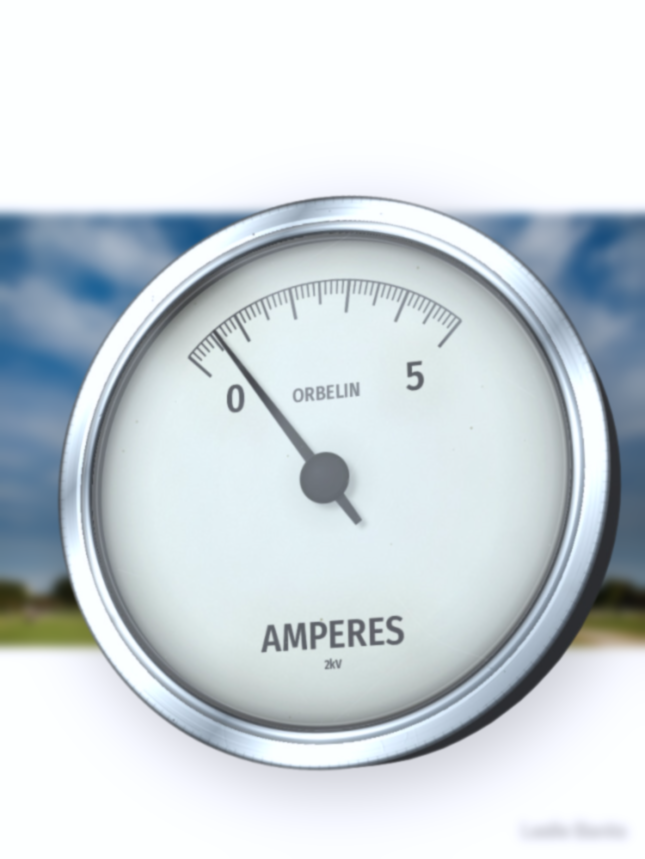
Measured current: 0.6
